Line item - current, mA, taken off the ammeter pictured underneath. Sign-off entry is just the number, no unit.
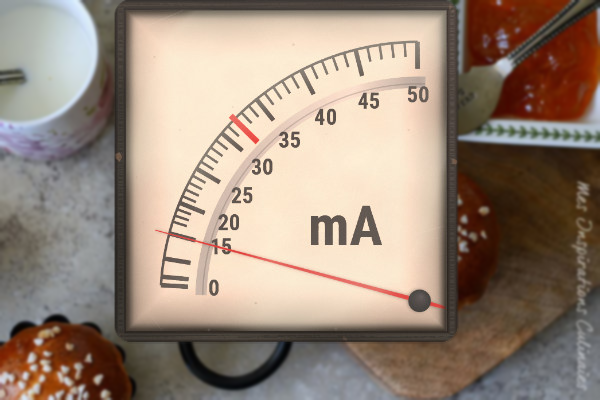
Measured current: 15
